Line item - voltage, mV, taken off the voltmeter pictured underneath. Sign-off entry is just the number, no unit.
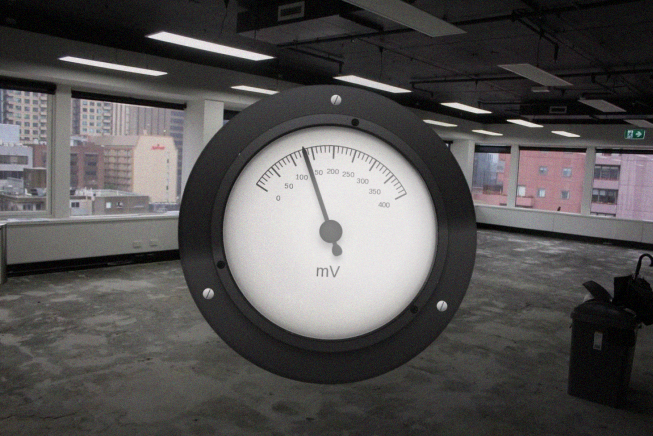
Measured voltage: 130
